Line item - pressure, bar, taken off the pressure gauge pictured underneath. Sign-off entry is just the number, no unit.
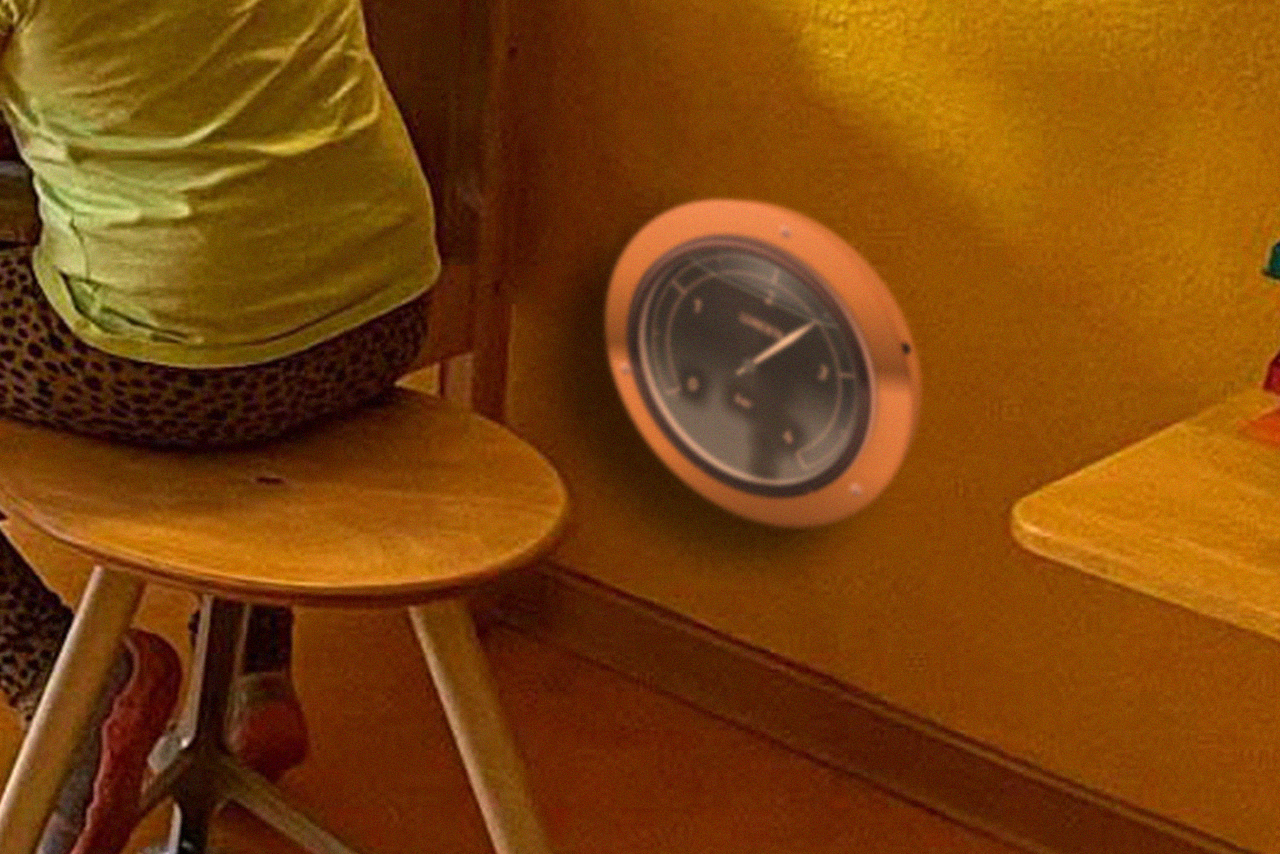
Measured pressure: 2.5
